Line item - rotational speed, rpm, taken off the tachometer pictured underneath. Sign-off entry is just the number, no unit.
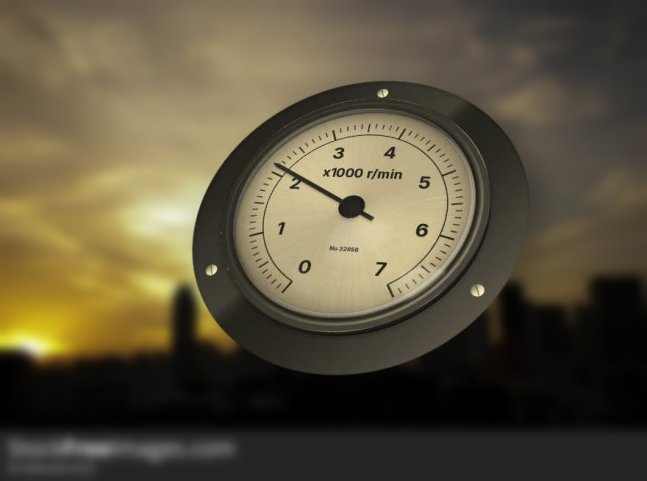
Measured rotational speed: 2100
